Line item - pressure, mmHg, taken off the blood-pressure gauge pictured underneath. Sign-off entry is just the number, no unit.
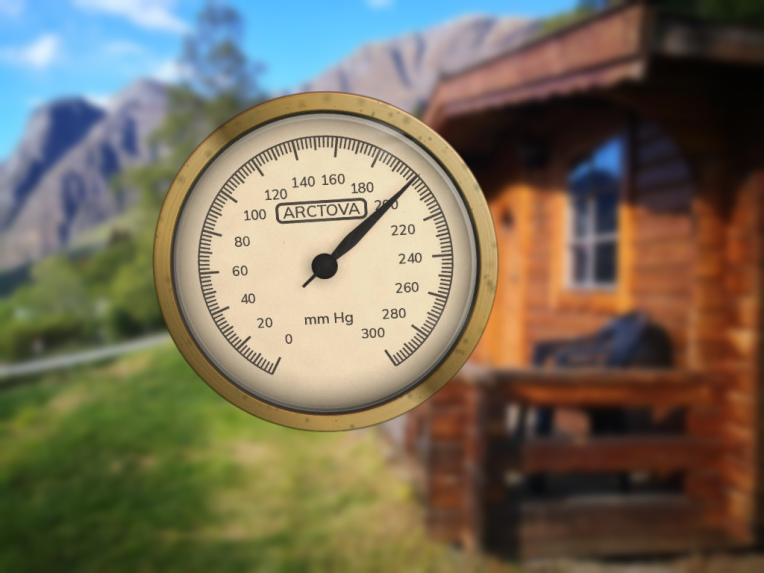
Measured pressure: 200
